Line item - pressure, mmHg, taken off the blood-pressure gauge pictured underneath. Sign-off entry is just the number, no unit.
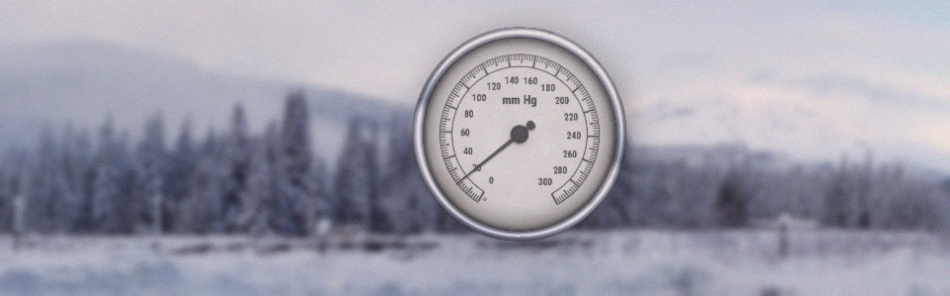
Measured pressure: 20
